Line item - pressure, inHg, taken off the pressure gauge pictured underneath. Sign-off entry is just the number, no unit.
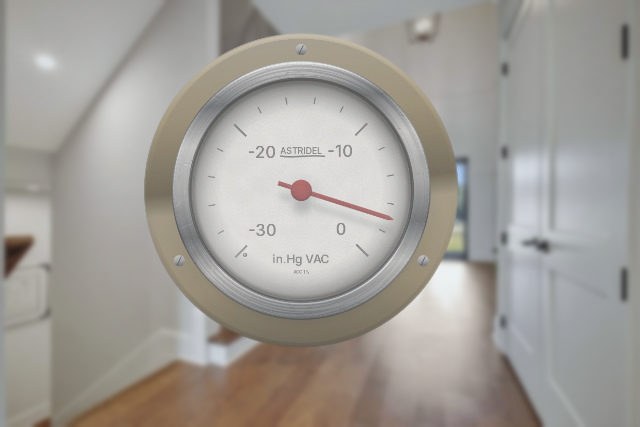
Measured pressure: -3
